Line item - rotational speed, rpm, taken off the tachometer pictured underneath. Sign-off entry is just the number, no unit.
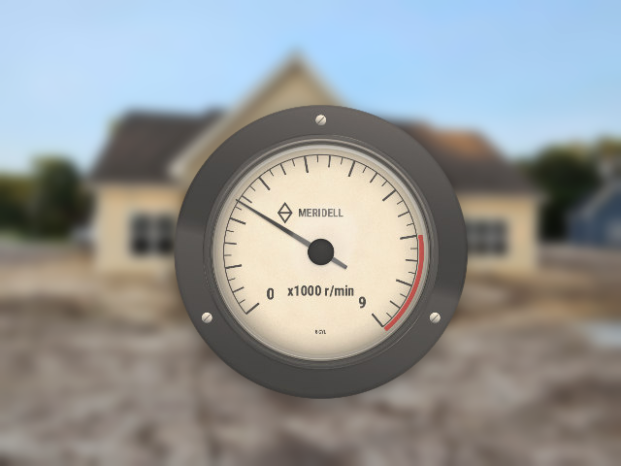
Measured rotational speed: 2375
